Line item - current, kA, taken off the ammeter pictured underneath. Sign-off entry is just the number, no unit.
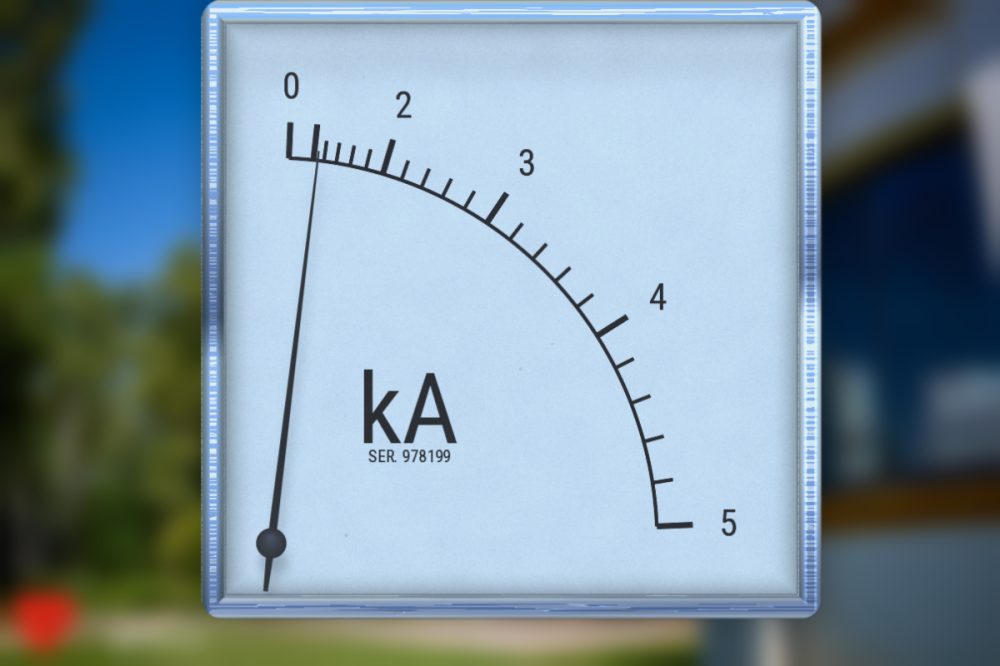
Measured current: 1.1
